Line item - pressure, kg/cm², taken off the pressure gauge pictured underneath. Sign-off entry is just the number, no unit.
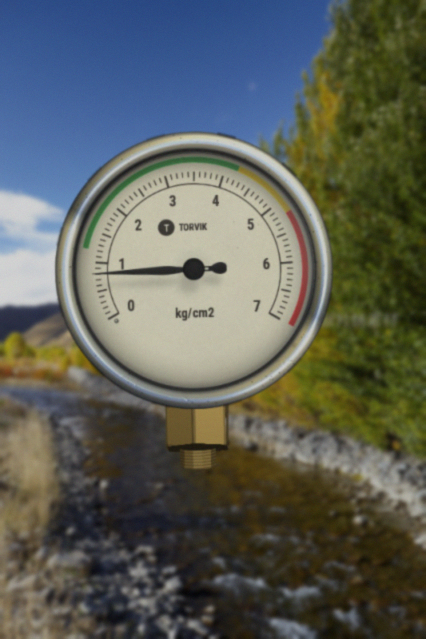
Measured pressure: 0.8
